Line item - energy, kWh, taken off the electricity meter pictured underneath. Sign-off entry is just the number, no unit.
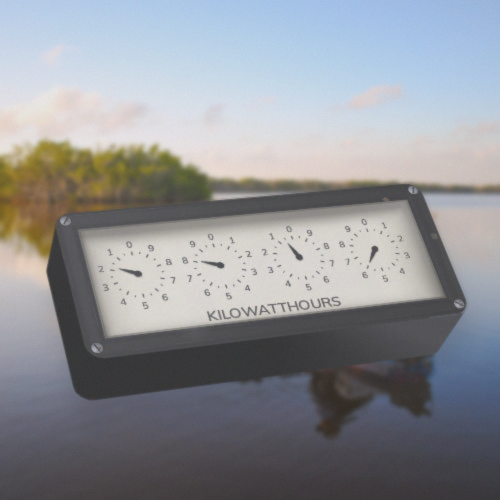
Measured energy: 1806
